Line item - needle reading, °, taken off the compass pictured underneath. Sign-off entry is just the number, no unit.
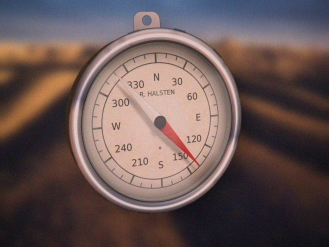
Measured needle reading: 140
